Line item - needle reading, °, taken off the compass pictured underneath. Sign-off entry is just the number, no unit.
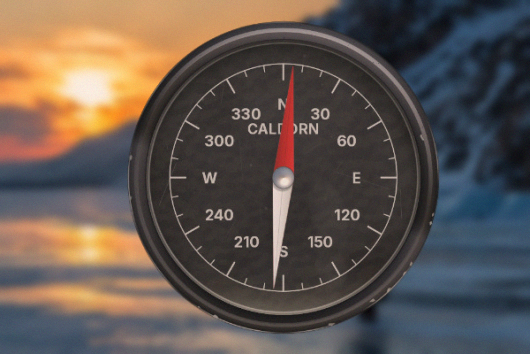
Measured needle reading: 5
